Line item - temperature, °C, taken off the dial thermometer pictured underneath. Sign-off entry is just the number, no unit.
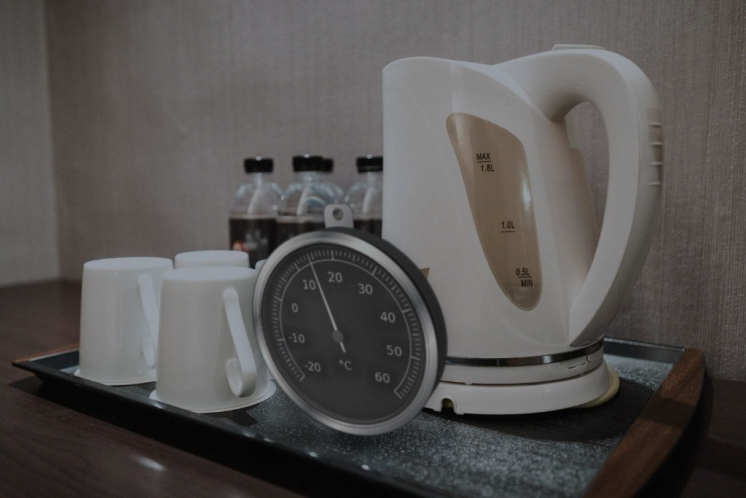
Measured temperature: 15
